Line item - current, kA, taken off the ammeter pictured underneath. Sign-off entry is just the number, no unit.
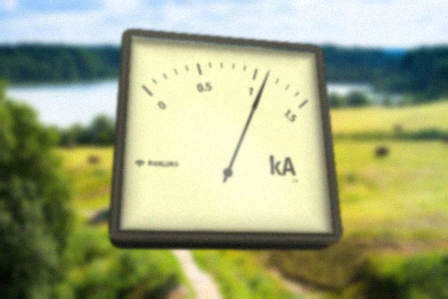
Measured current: 1.1
